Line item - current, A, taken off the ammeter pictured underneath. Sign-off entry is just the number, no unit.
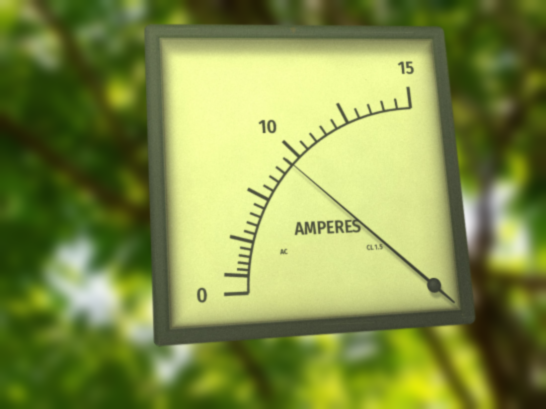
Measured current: 9.5
